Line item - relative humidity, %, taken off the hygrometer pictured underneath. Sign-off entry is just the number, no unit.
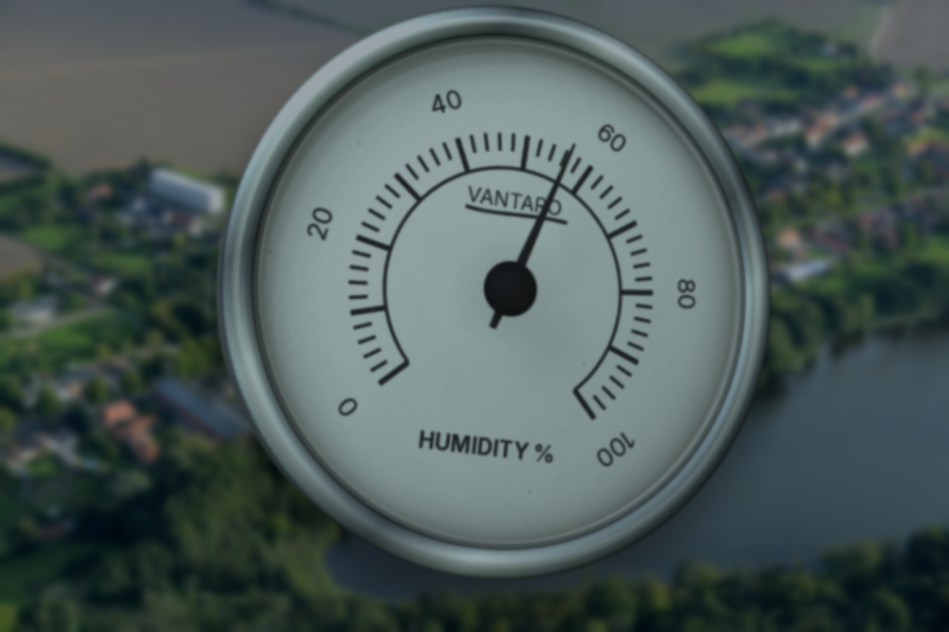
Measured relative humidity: 56
